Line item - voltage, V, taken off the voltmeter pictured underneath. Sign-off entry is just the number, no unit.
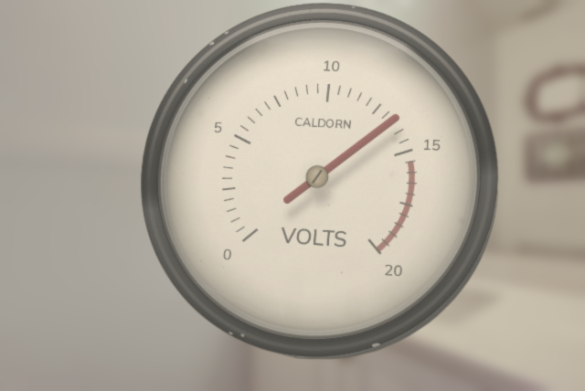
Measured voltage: 13.5
